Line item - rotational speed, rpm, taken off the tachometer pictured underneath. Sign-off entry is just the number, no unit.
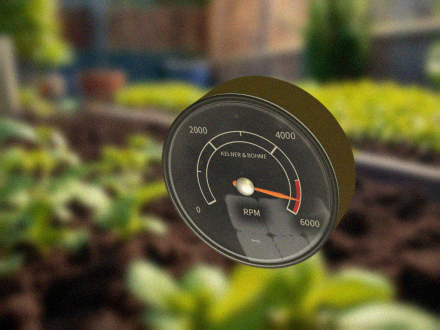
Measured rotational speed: 5500
